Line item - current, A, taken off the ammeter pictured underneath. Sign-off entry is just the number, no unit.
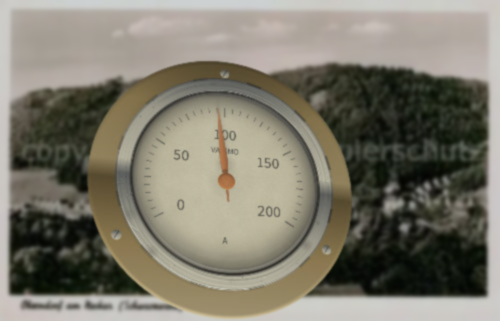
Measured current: 95
